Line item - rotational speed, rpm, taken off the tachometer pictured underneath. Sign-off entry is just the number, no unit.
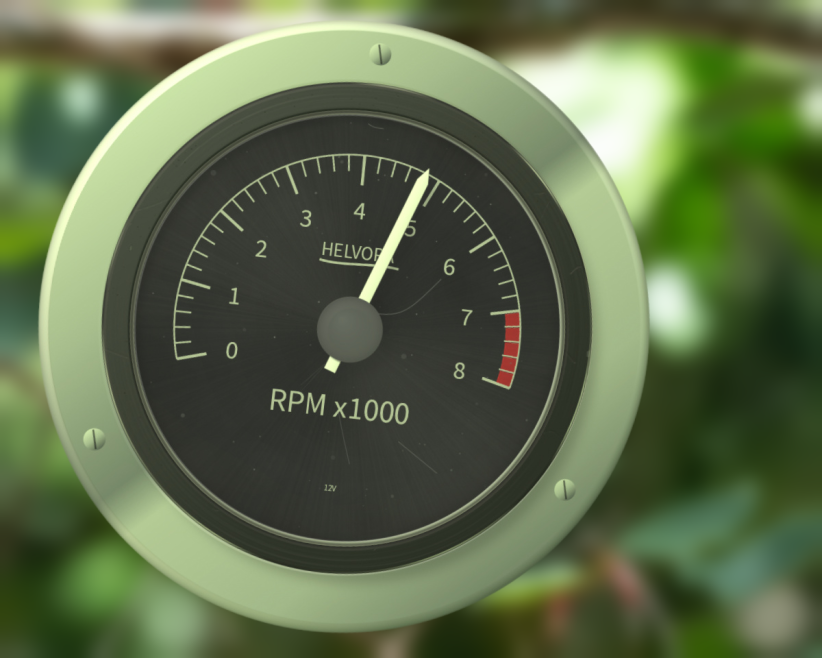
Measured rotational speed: 4800
